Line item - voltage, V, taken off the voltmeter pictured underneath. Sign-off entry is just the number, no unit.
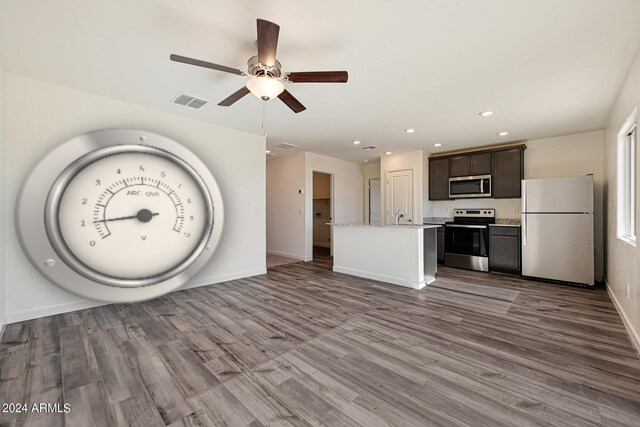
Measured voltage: 1
